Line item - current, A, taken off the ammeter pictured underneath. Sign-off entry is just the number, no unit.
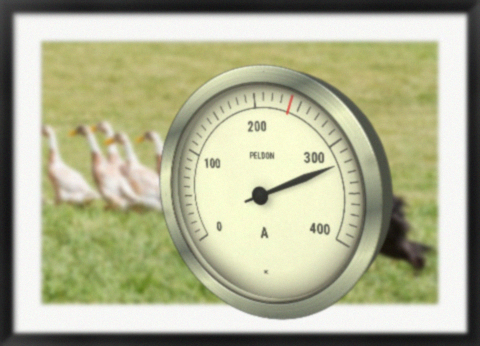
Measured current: 320
